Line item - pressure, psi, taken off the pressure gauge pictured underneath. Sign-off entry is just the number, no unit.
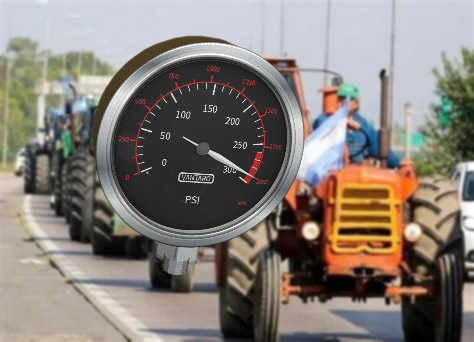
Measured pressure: 290
